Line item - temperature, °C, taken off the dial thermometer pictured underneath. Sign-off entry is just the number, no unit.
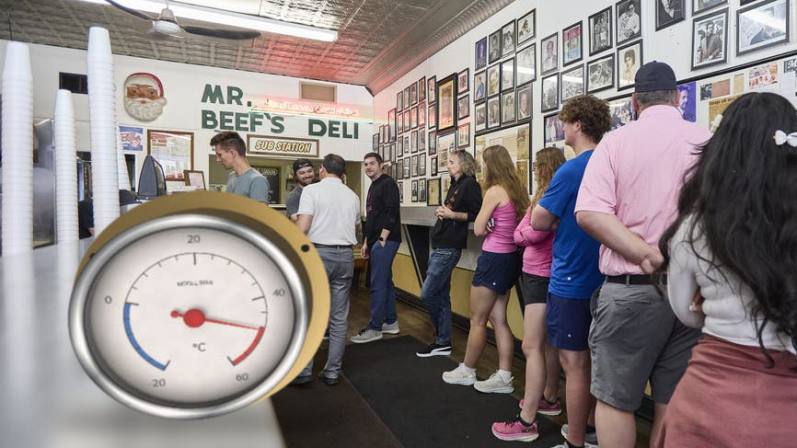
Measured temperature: 48
